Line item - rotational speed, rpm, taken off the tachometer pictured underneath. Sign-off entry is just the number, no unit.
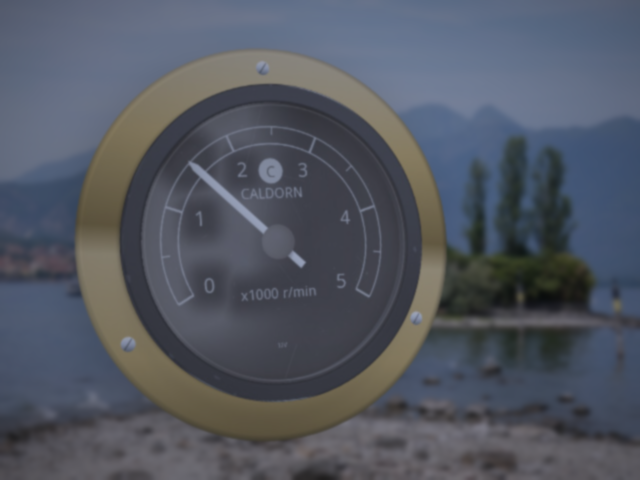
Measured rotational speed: 1500
